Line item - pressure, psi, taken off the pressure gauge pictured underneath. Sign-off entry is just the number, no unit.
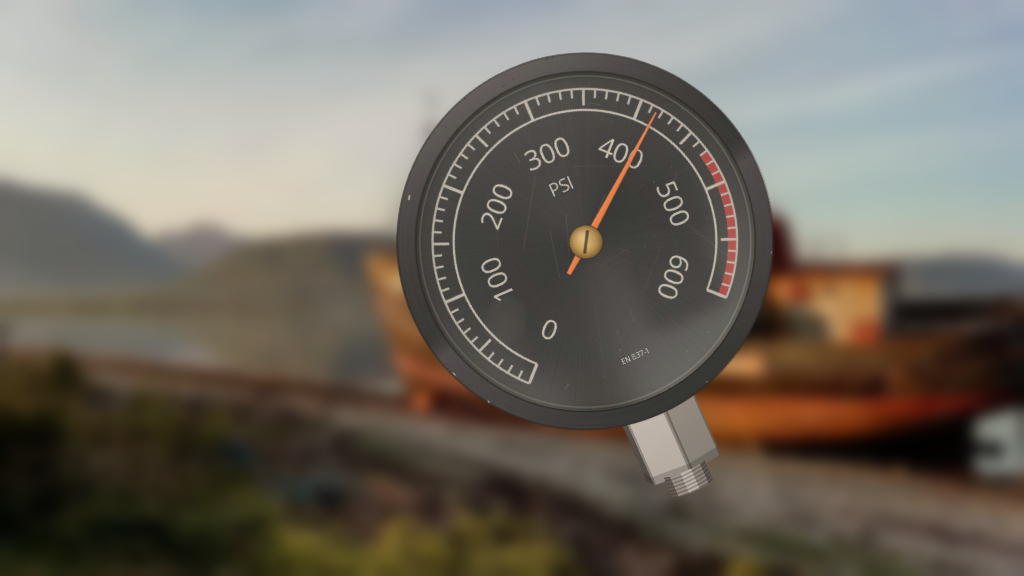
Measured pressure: 415
